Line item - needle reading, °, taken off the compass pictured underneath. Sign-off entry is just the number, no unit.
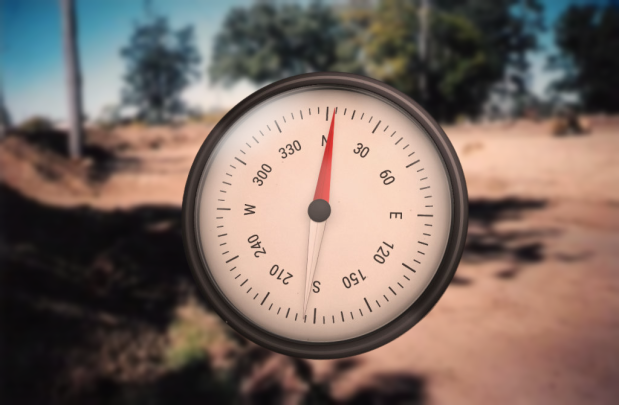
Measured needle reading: 5
